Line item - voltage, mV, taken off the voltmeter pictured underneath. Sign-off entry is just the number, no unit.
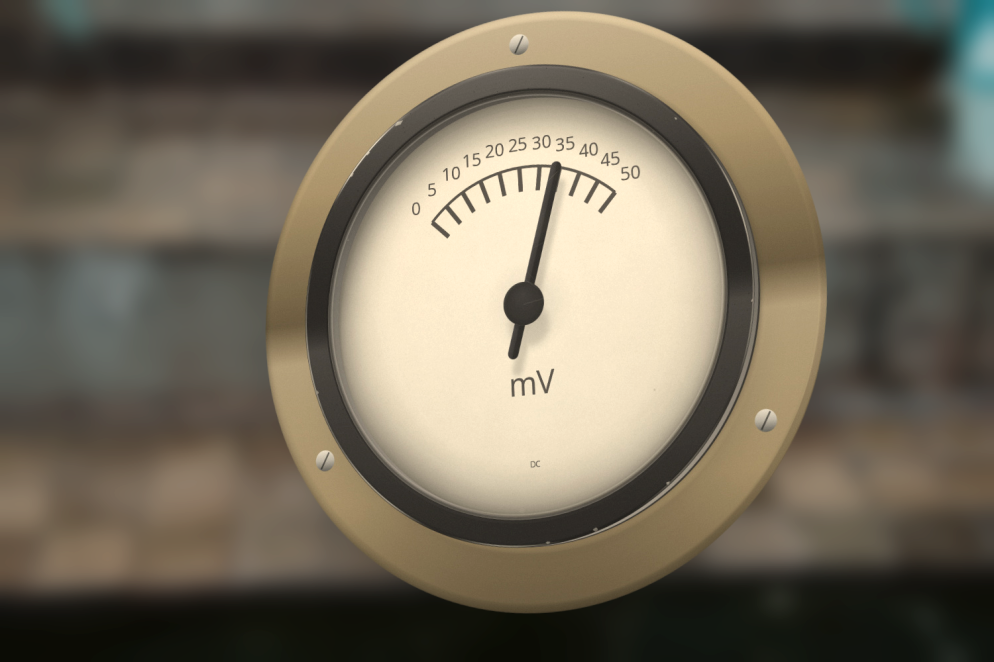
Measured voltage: 35
